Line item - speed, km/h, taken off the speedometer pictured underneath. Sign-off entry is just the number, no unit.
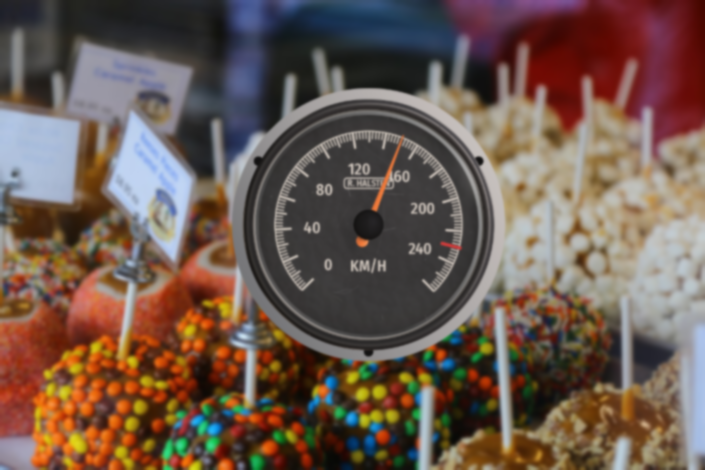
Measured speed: 150
